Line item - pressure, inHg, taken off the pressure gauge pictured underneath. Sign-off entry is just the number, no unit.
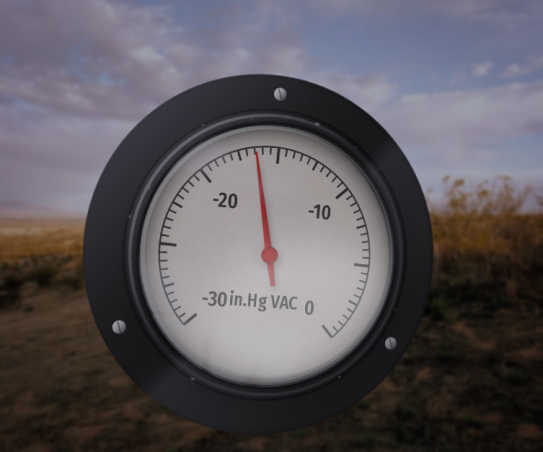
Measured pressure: -16.5
